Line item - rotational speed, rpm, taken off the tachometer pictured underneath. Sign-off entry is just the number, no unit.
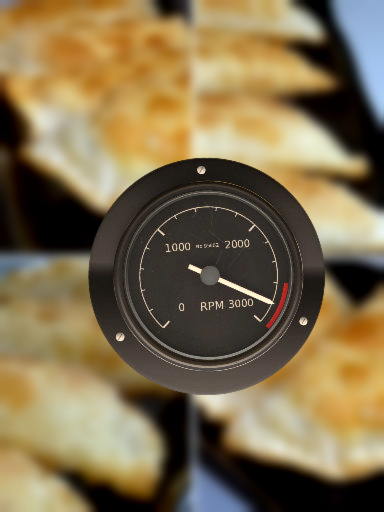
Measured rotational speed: 2800
